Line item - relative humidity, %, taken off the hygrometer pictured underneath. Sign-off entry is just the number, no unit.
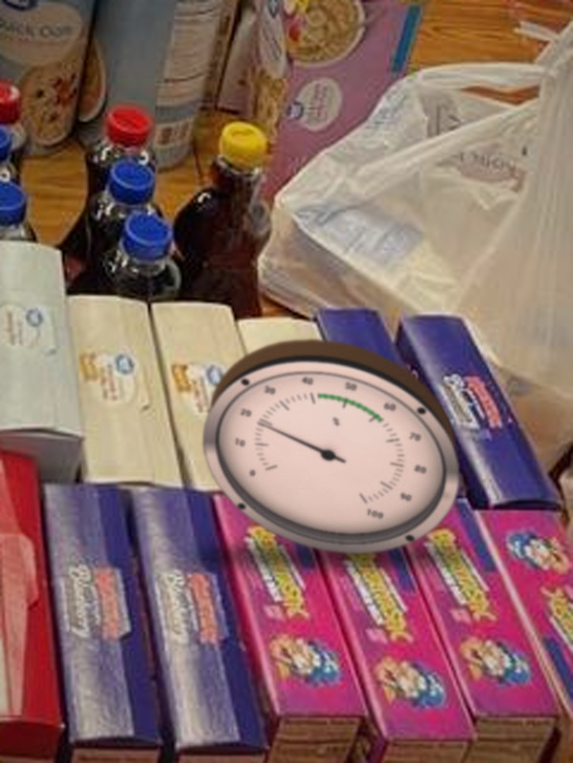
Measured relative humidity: 20
